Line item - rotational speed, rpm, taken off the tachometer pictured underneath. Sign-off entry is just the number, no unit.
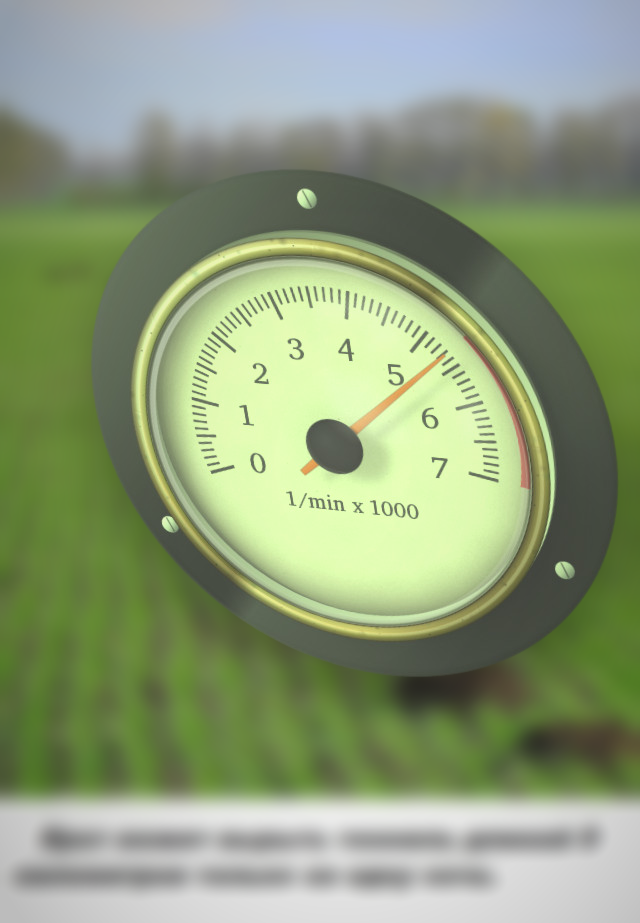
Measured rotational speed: 5300
